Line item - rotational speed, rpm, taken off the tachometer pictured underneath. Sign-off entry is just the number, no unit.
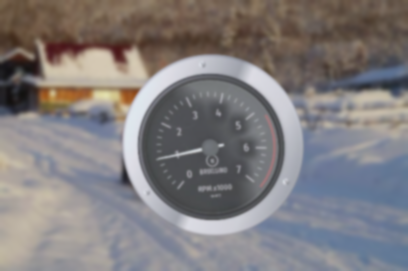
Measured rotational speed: 1000
